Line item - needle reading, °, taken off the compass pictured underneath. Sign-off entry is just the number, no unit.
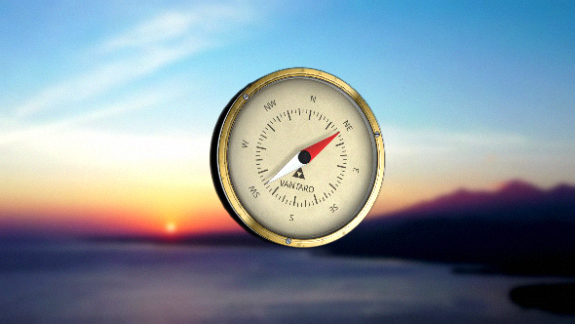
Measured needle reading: 45
